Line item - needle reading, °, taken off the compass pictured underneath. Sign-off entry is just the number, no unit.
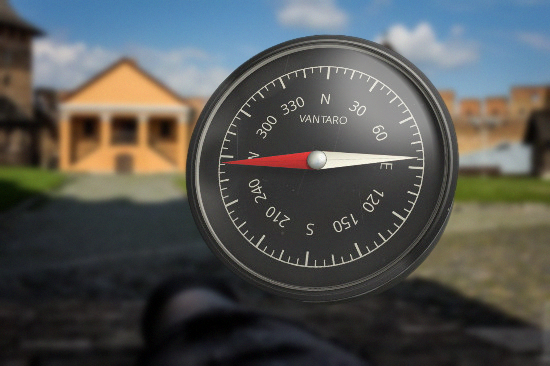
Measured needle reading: 265
